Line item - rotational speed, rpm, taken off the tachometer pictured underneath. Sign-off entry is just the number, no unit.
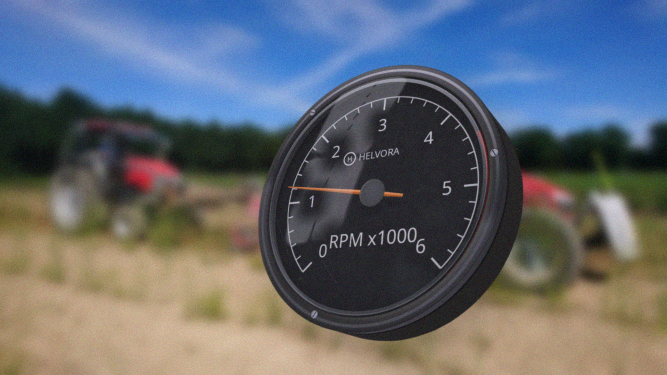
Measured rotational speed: 1200
